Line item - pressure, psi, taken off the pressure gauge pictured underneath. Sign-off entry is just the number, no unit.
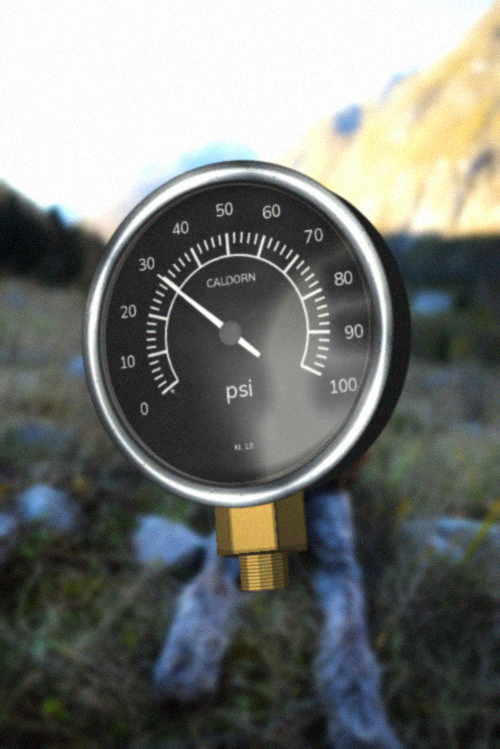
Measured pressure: 30
